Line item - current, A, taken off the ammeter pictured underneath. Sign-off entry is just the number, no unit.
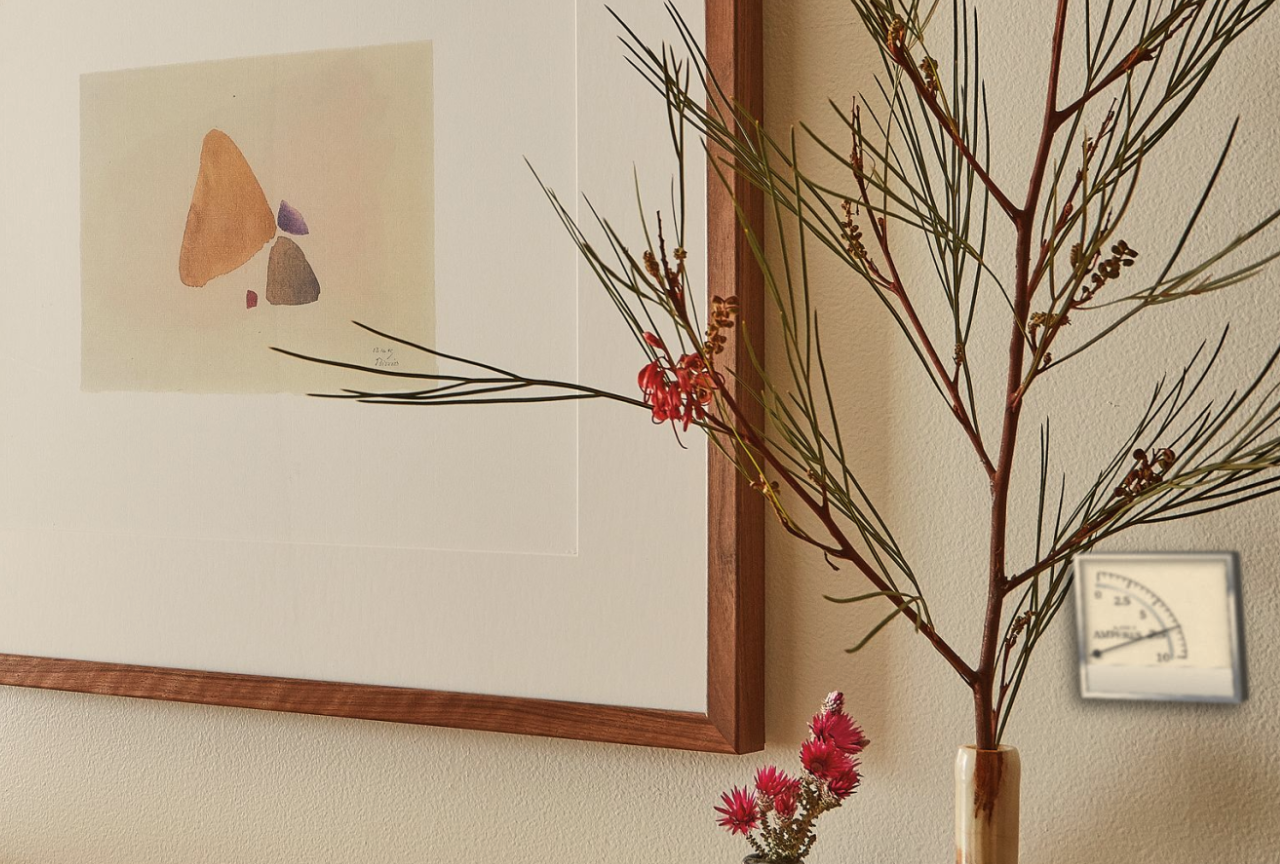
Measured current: 7.5
